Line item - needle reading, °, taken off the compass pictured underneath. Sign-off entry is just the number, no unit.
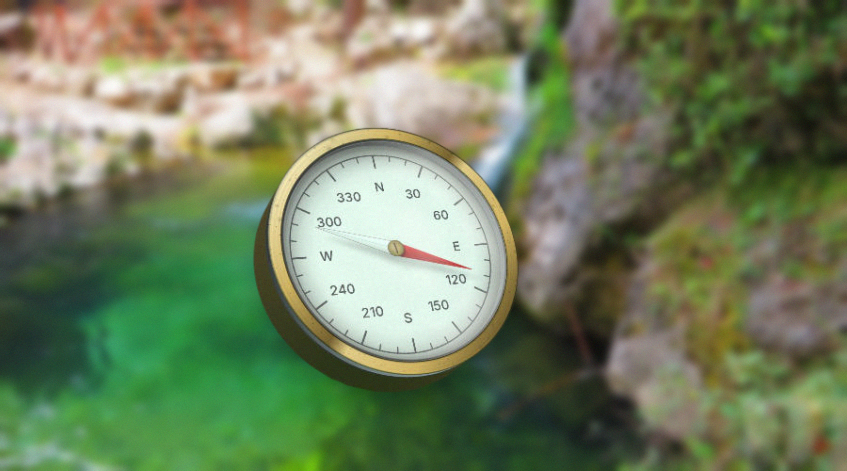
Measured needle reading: 110
